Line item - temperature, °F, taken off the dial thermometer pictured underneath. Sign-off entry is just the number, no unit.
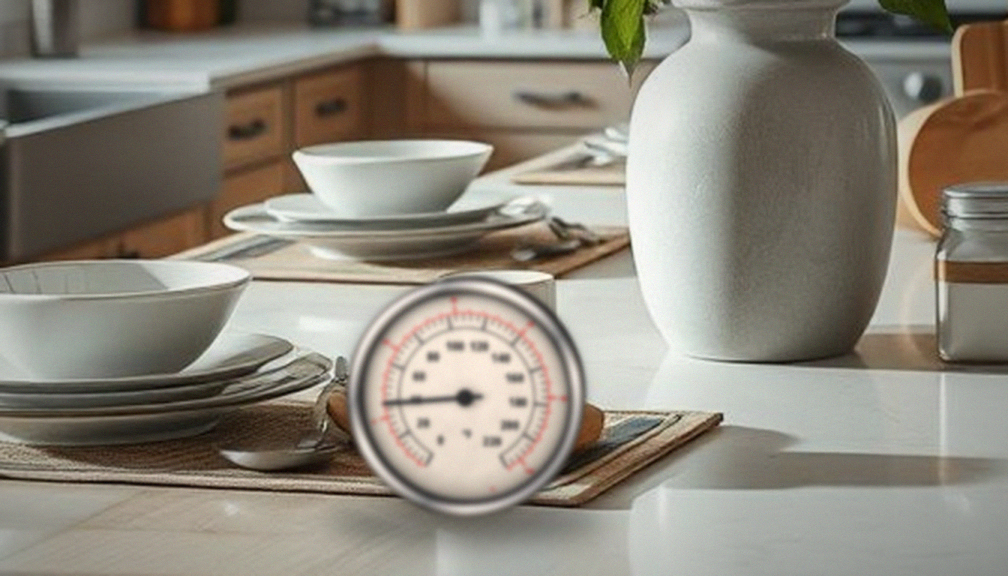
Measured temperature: 40
